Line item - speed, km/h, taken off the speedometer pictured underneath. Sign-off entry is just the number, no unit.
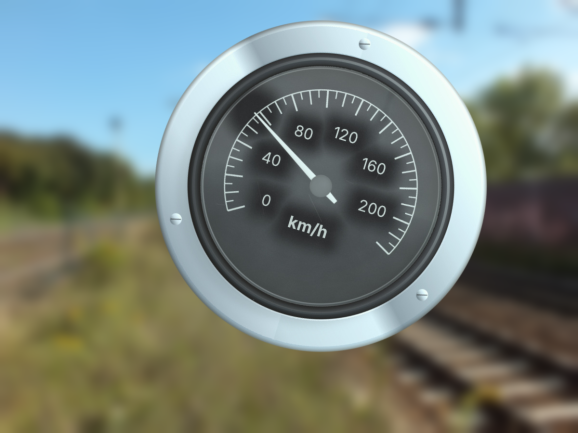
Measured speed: 57.5
